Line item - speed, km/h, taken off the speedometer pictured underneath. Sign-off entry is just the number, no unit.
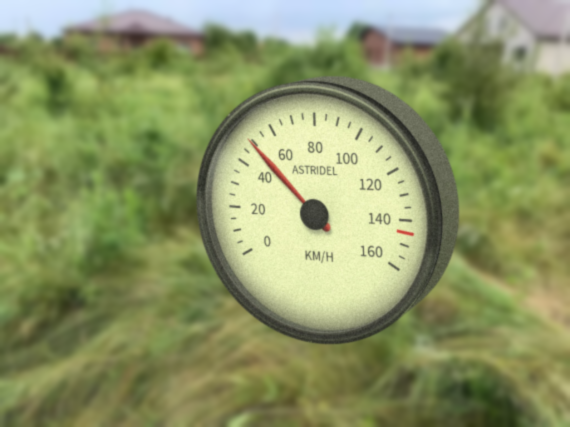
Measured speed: 50
